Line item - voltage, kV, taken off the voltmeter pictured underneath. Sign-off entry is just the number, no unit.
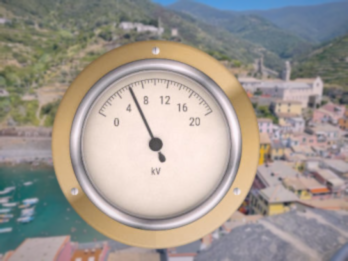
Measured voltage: 6
